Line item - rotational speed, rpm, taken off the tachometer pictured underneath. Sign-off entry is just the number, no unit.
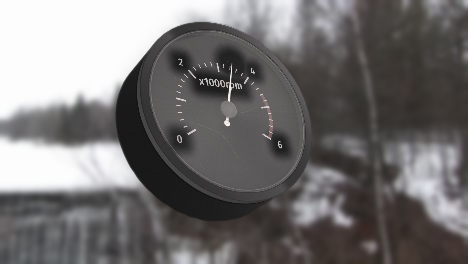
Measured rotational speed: 3400
